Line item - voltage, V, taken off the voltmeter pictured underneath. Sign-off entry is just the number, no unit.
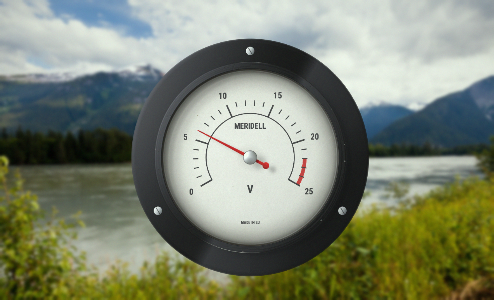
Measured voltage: 6
